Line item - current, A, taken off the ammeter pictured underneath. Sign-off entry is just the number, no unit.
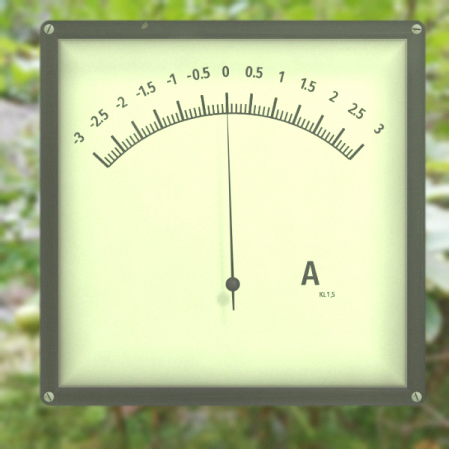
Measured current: 0
